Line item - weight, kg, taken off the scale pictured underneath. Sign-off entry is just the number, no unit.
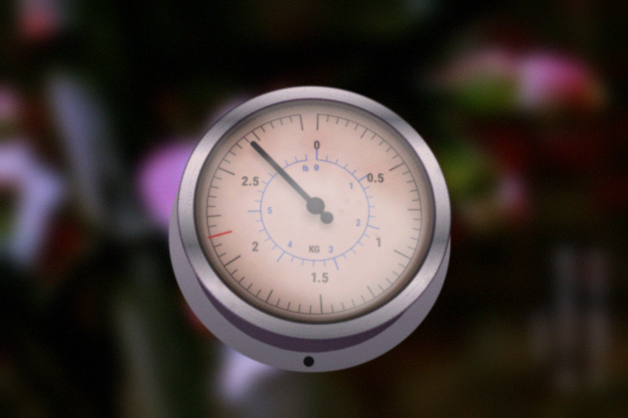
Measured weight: 2.7
